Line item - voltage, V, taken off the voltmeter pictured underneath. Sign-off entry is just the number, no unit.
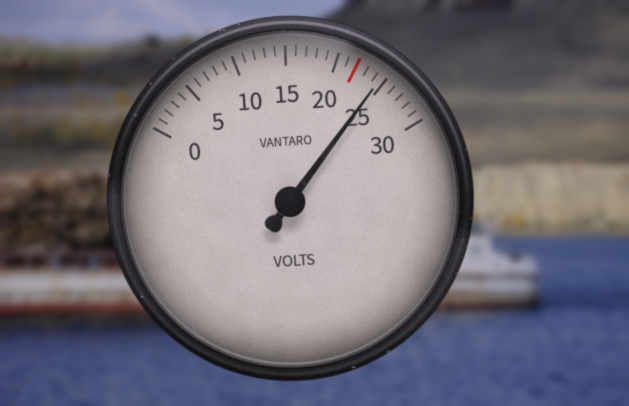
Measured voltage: 24.5
